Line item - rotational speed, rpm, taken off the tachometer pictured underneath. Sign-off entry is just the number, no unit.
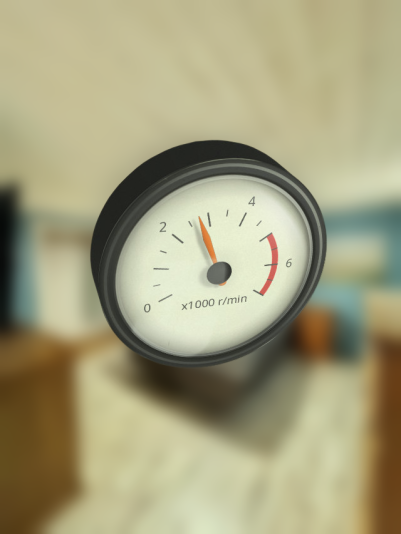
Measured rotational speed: 2750
